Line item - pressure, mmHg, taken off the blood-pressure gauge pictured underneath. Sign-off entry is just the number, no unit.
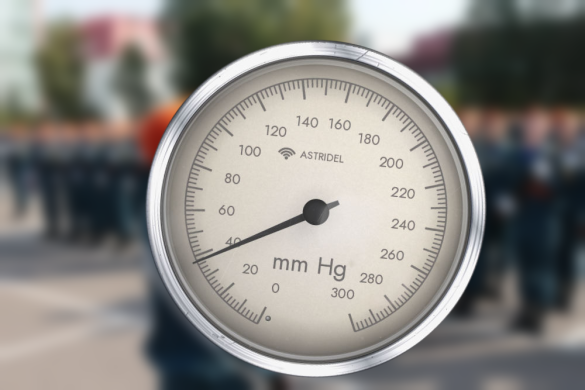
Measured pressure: 38
